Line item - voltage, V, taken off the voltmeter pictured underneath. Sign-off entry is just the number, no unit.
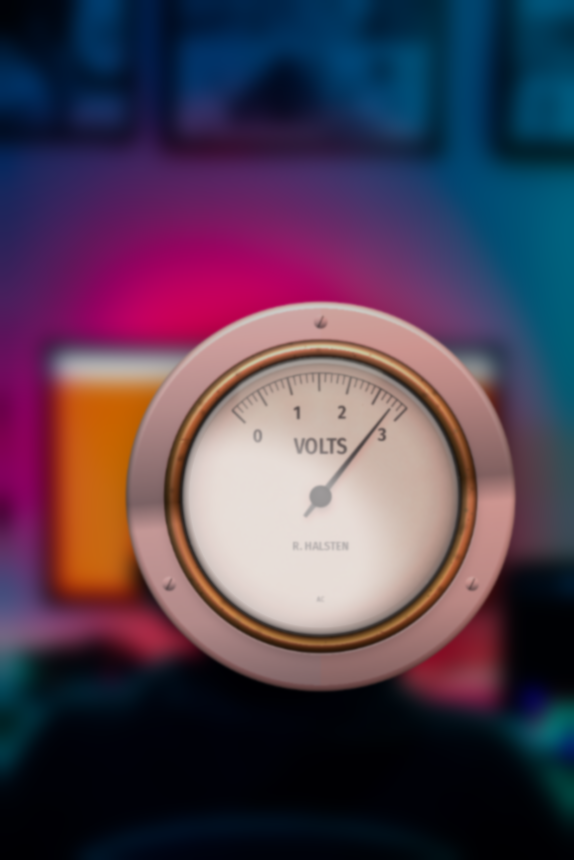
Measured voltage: 2.8
